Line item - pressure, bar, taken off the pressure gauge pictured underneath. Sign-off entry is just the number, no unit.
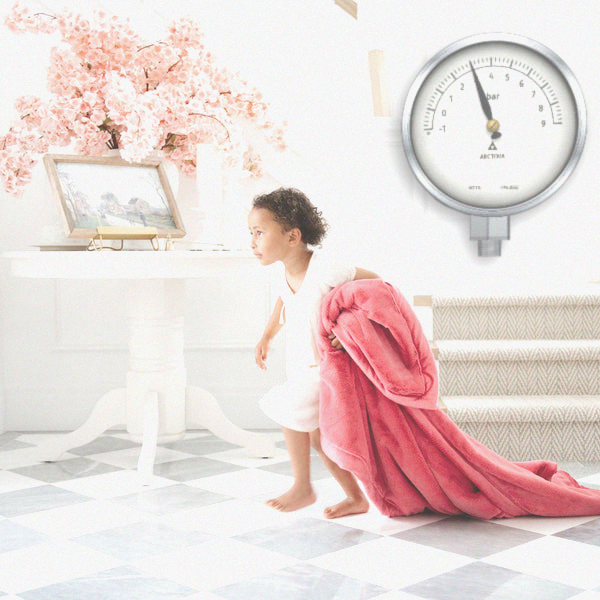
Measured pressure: 3
